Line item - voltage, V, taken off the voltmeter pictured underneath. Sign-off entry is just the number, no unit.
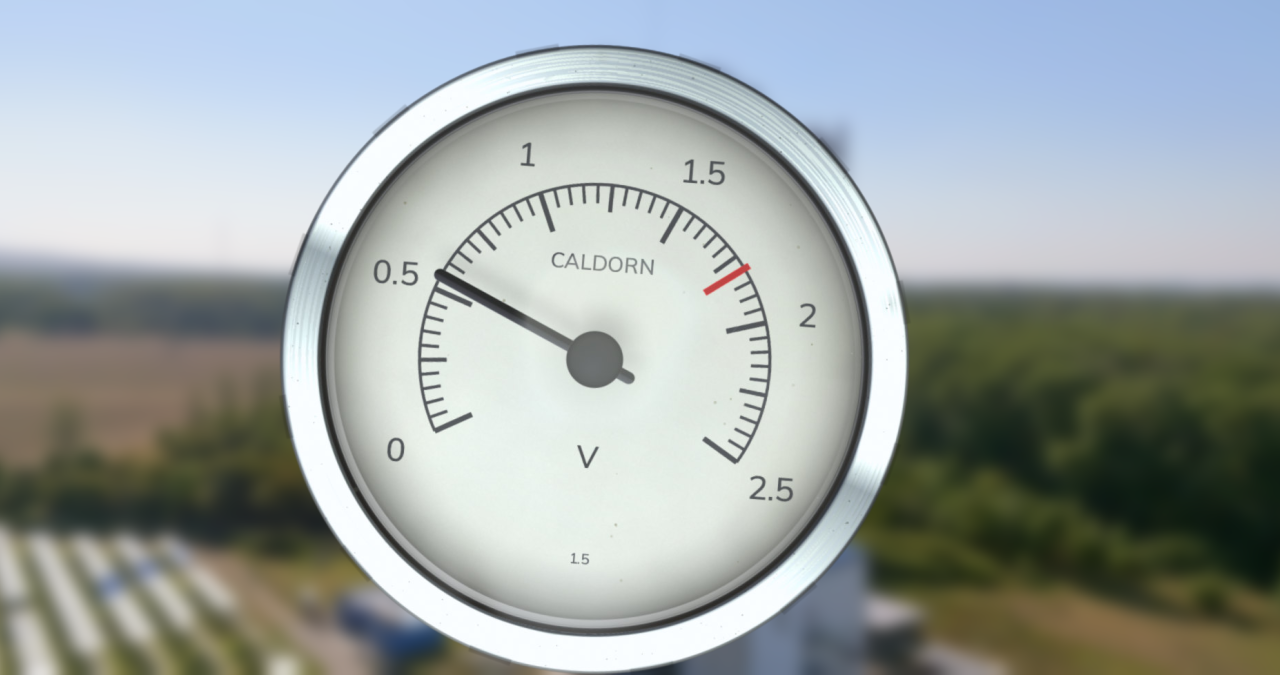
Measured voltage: 0.55
